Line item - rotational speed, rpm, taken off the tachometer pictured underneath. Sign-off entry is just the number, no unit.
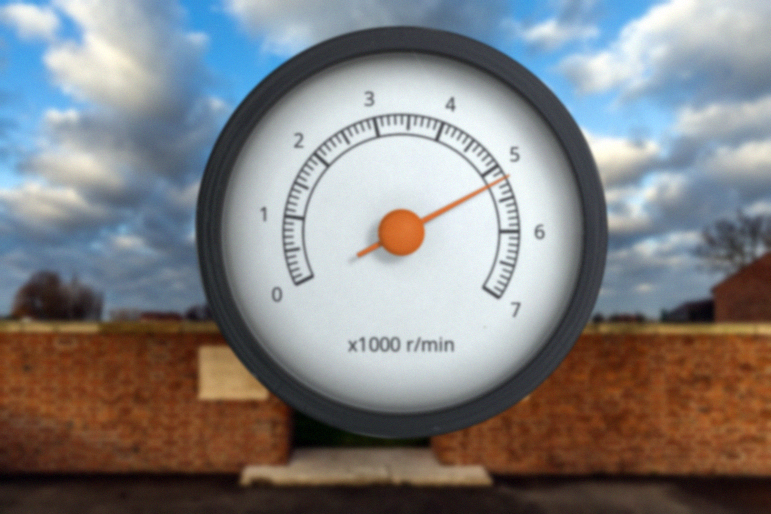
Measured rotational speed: 5200
